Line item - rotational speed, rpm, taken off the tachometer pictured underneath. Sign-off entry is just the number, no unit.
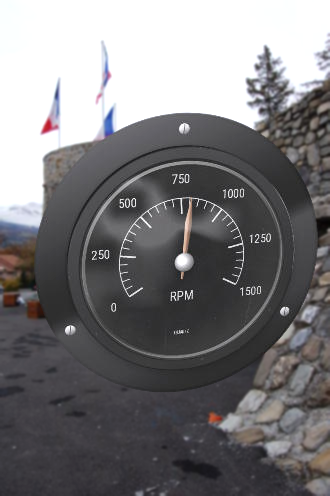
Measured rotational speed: 800
